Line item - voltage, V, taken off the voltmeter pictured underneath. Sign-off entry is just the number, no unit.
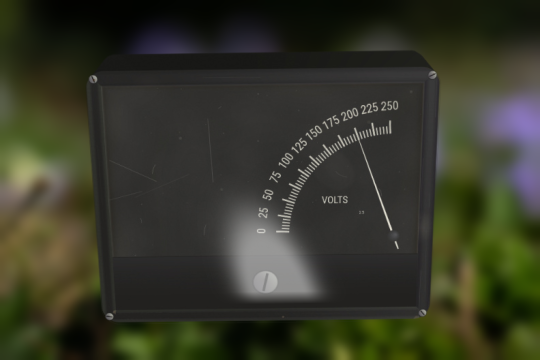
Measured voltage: 200
